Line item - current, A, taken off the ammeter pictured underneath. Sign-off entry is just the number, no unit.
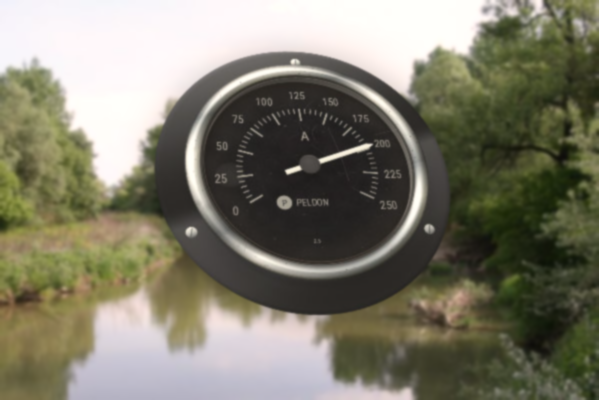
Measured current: 200
